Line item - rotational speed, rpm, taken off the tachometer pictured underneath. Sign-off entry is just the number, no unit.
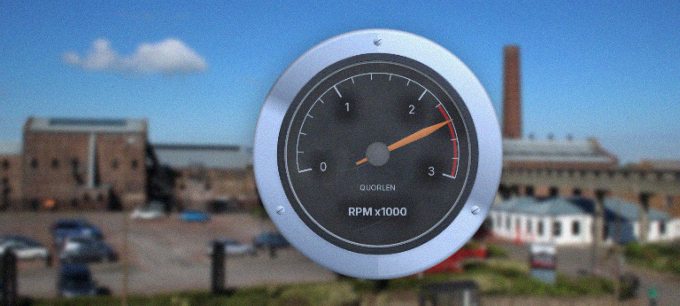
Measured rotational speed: 2400
